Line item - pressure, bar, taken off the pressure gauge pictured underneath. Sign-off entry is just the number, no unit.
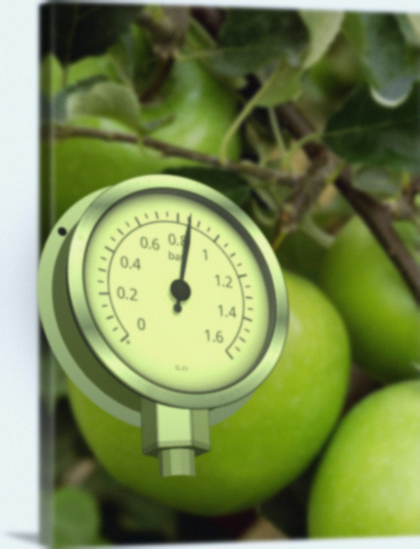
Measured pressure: 0.85
